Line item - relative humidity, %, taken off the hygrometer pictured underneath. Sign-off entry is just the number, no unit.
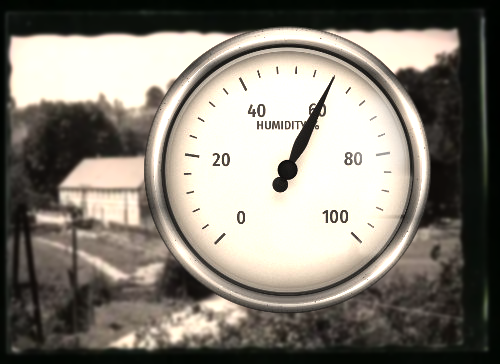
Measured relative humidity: 60
